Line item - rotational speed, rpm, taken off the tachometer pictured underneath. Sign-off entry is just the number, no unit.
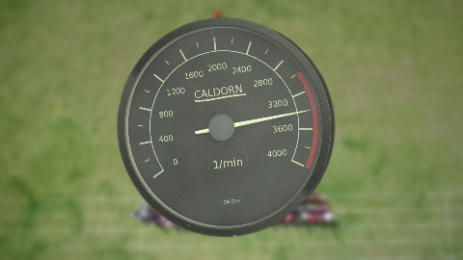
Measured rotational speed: 3400
